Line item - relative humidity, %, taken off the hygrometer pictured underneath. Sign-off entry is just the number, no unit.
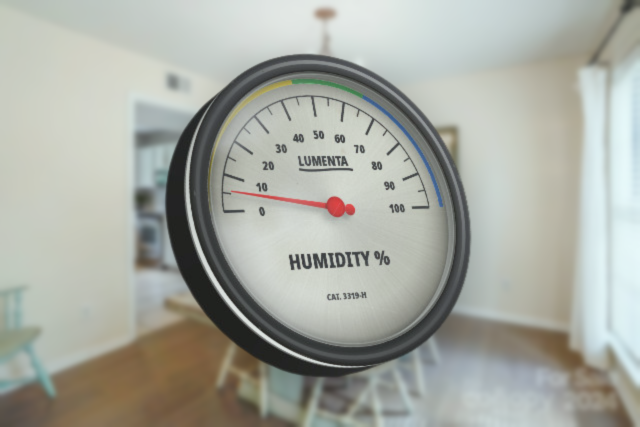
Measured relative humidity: 5
